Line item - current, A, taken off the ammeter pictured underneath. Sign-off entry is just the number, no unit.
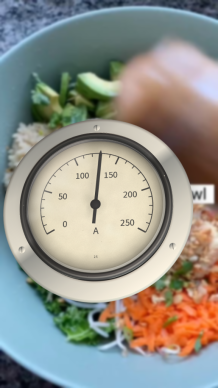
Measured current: 130
